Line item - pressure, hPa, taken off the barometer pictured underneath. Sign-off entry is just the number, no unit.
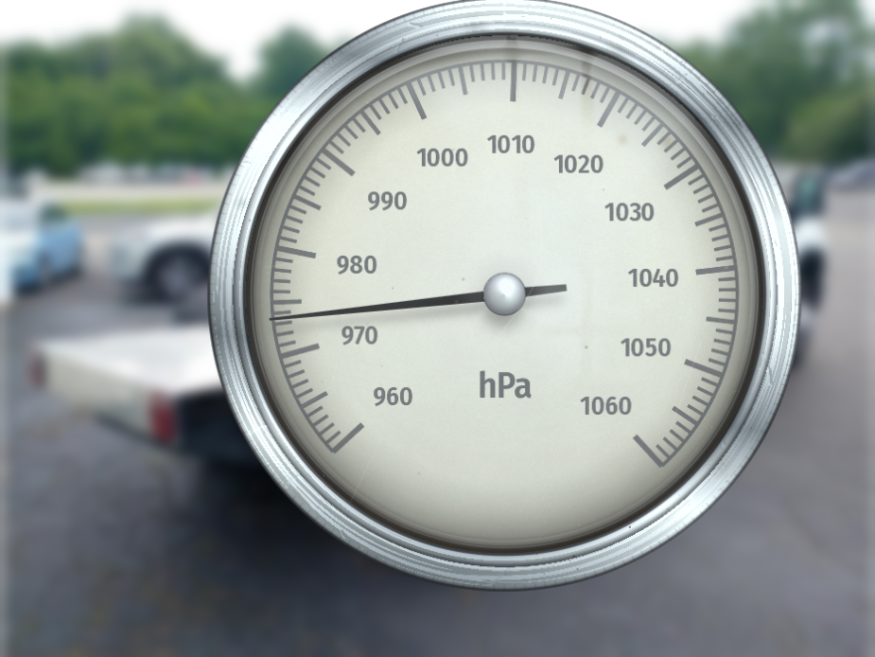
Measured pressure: 973.5
